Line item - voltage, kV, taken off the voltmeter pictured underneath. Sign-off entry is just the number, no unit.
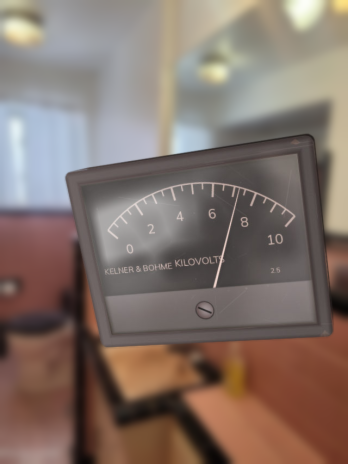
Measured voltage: 7.25
